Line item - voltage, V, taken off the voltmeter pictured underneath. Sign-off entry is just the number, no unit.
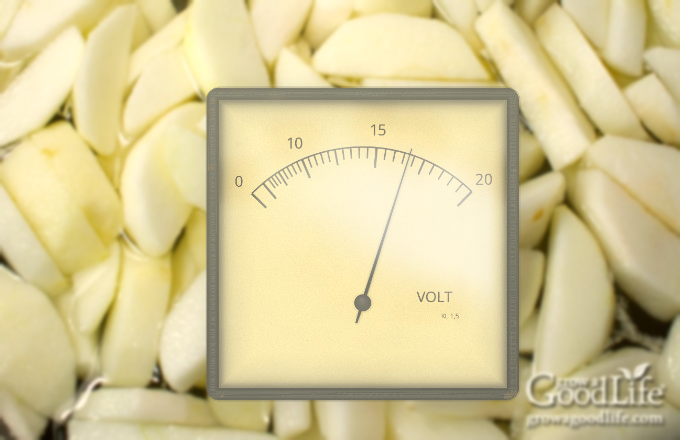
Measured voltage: 16.75
